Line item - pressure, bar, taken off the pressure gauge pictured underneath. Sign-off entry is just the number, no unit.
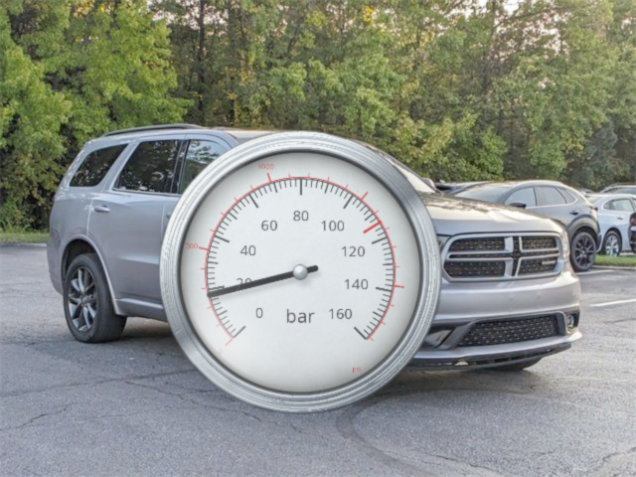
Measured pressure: 18
